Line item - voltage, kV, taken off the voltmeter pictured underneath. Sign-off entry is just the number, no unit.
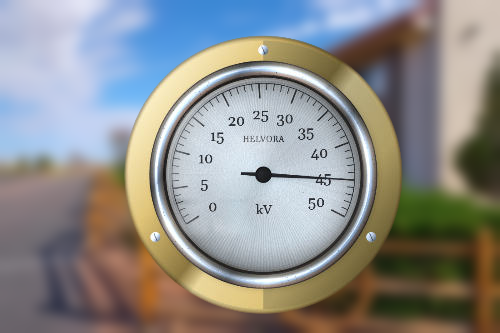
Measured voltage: 45
